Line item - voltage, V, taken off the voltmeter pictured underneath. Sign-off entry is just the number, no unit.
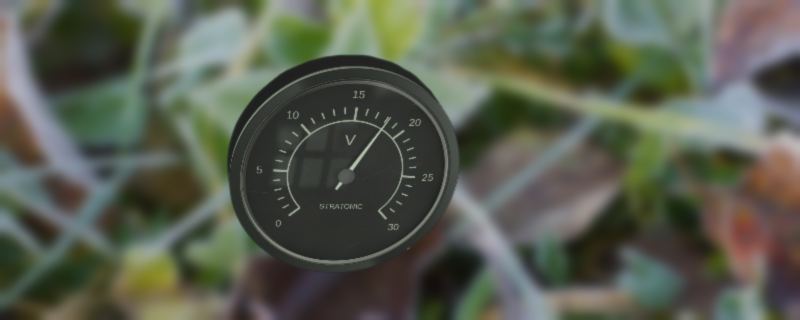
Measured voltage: 18
